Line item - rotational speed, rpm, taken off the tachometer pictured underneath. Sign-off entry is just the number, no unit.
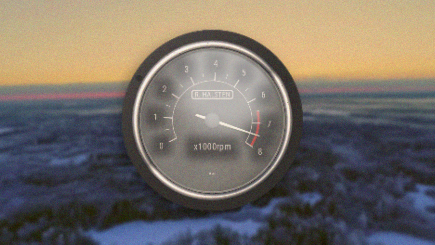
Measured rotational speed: 7500
